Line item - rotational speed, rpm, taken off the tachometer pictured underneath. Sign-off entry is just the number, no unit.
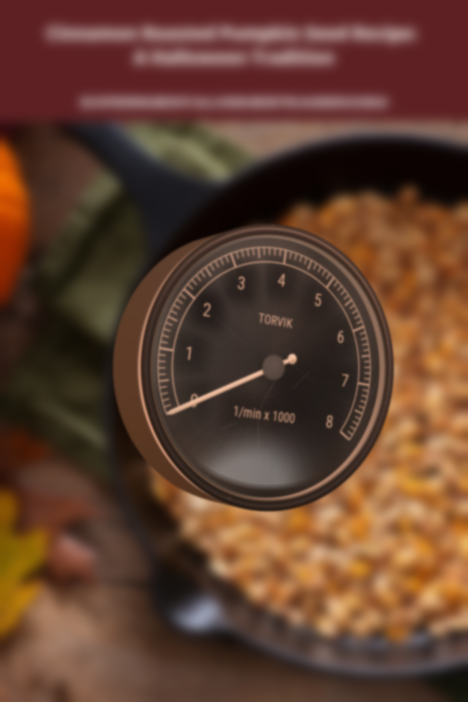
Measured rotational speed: 0
